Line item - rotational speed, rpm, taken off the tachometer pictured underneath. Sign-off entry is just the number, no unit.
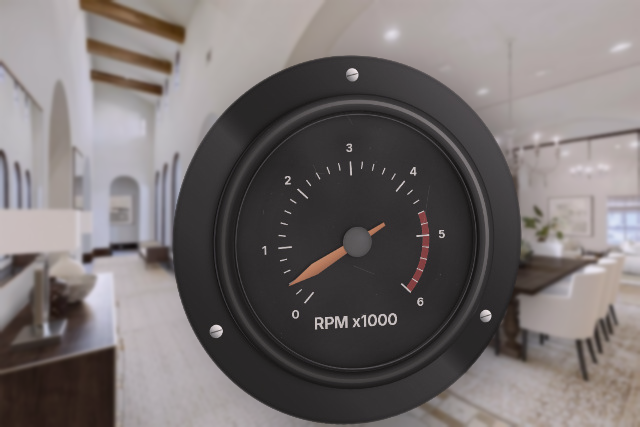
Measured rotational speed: 400
